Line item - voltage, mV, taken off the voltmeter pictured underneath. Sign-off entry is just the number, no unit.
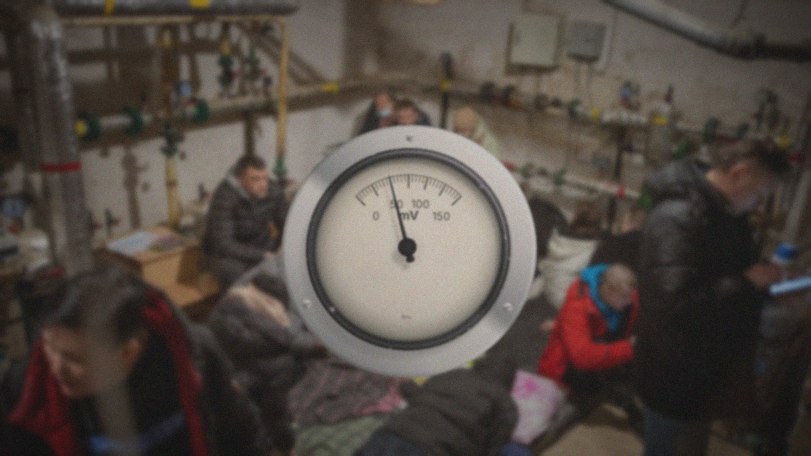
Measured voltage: 50
